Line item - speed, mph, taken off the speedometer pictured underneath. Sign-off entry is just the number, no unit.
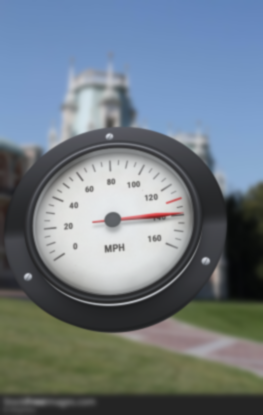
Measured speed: 140
